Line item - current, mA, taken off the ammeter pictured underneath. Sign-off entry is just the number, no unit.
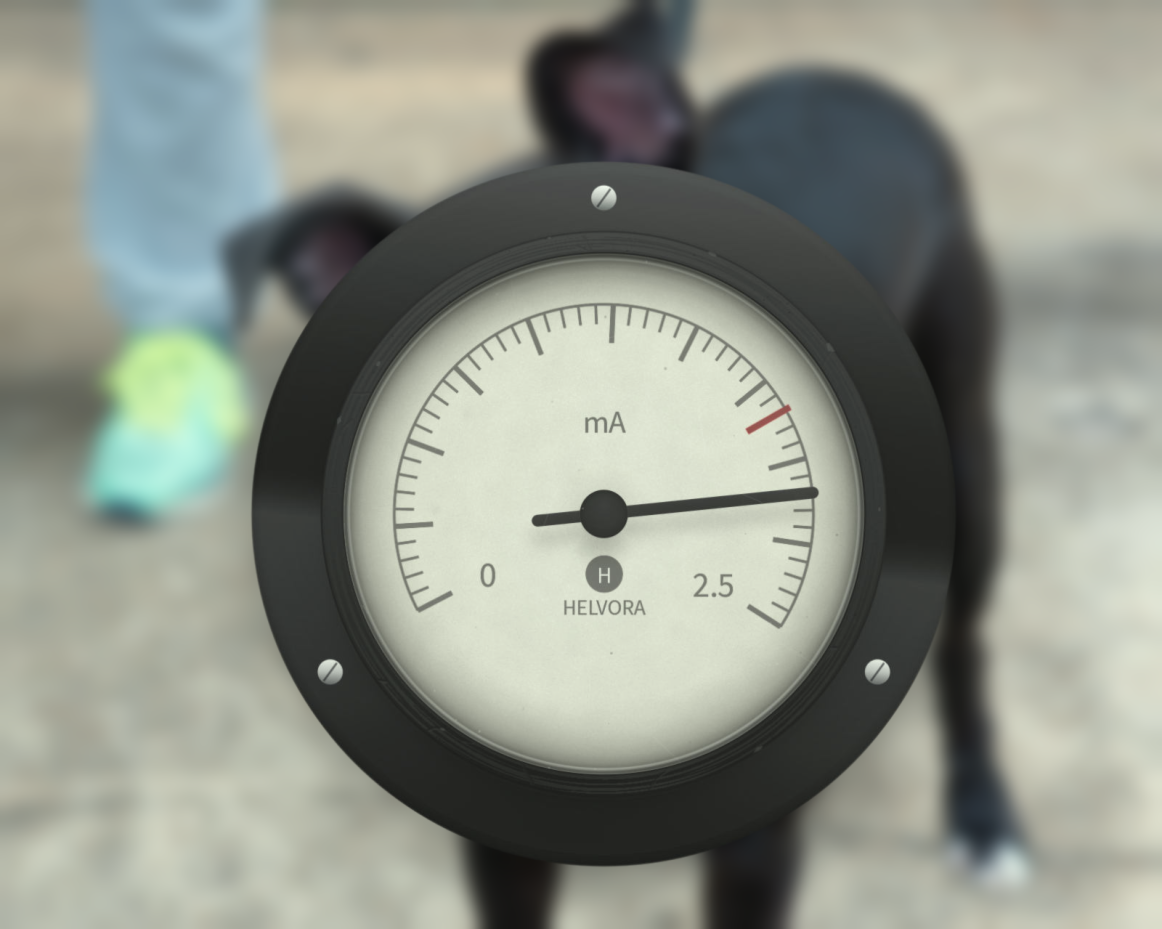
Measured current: 2.1
